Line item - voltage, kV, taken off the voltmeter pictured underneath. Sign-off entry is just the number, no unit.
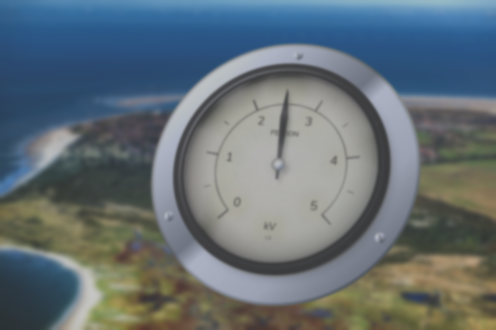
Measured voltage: 2.5
